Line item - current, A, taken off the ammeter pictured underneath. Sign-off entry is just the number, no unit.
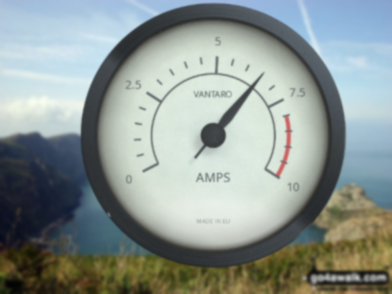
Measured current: 6.5
